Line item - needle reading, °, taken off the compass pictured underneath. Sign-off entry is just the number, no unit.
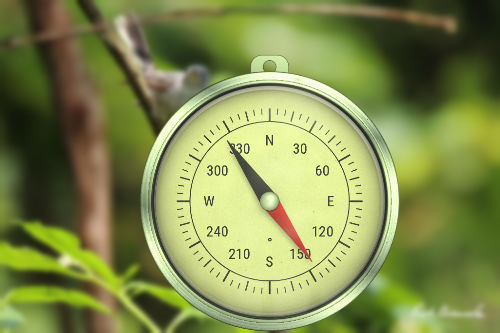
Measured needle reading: 145
